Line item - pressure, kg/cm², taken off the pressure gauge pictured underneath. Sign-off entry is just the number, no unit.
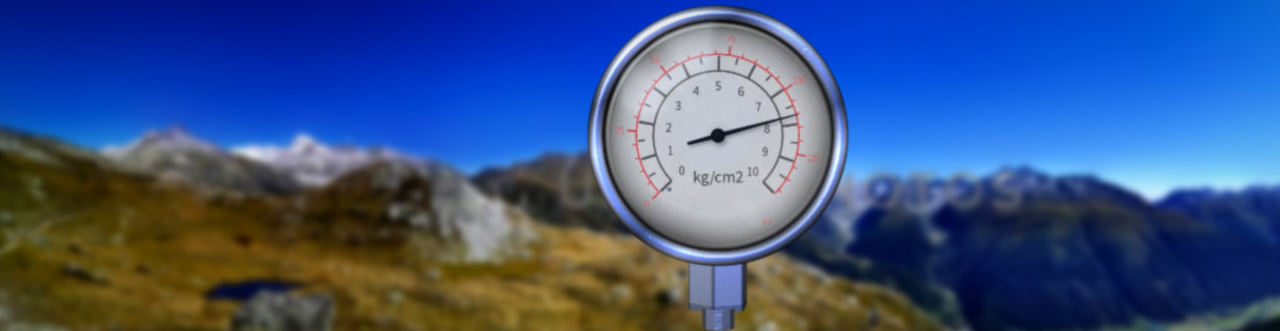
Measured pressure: 7.75
